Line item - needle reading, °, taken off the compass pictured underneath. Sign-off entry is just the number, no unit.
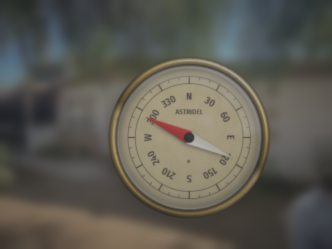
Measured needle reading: 295
